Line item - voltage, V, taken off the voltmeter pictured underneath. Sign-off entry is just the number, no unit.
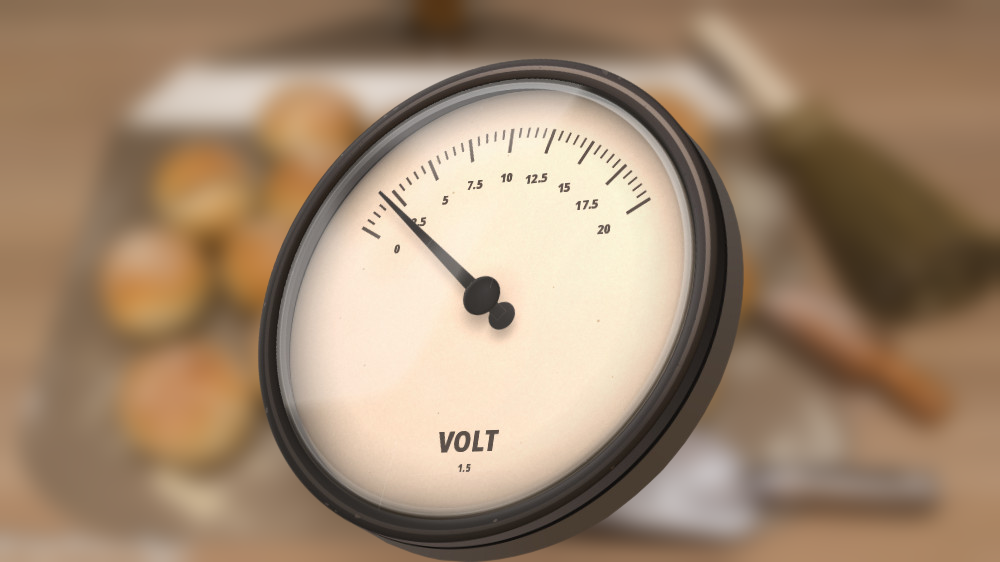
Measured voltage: 2
